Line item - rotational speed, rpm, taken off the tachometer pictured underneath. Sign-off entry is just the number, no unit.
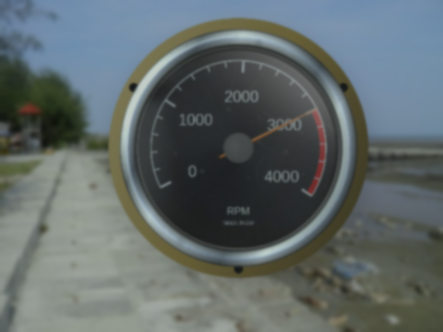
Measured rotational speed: 3000
